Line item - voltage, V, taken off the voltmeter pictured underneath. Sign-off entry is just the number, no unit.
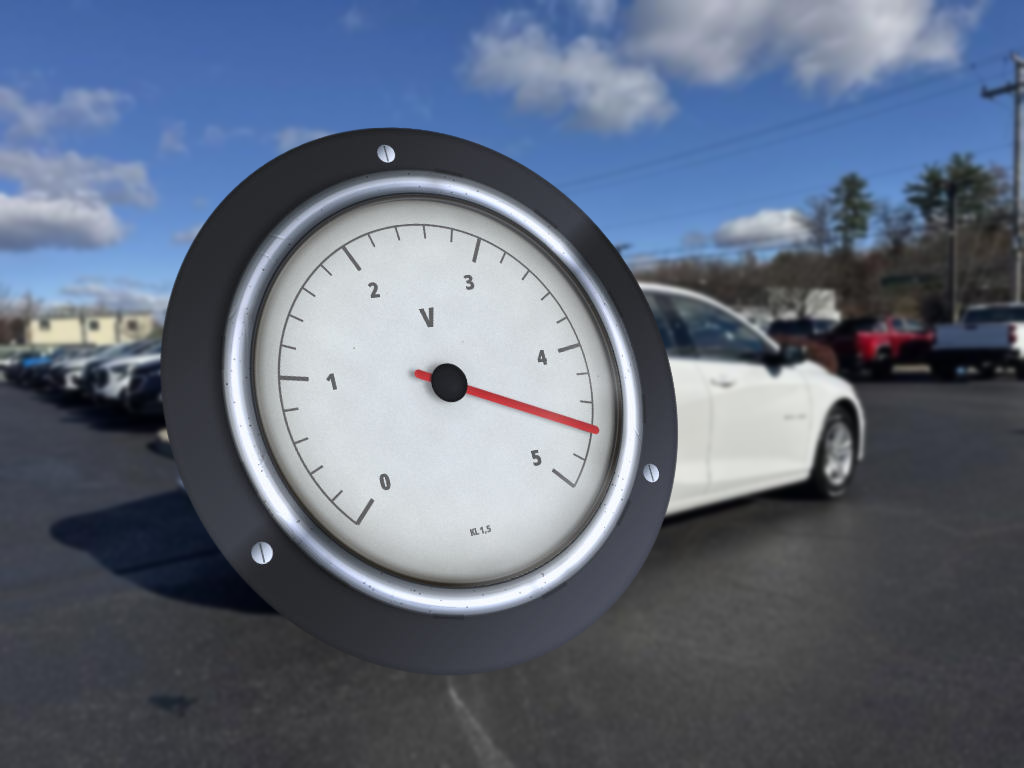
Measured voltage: 4.6
